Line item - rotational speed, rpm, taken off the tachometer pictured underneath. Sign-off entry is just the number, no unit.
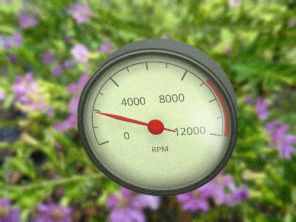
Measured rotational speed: 2000
